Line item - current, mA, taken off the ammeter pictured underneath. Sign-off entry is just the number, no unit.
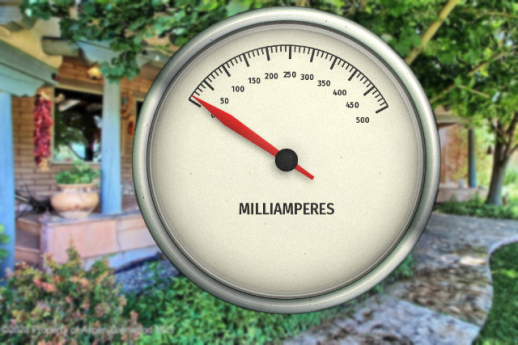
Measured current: 10
